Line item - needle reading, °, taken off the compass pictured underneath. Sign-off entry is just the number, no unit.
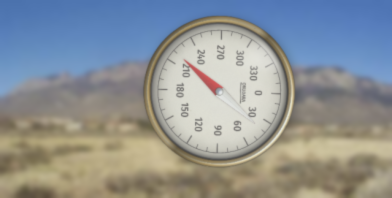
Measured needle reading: 220
